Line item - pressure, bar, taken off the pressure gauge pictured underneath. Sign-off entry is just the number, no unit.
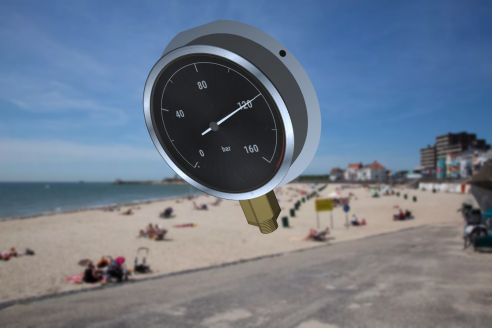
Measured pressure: 120
